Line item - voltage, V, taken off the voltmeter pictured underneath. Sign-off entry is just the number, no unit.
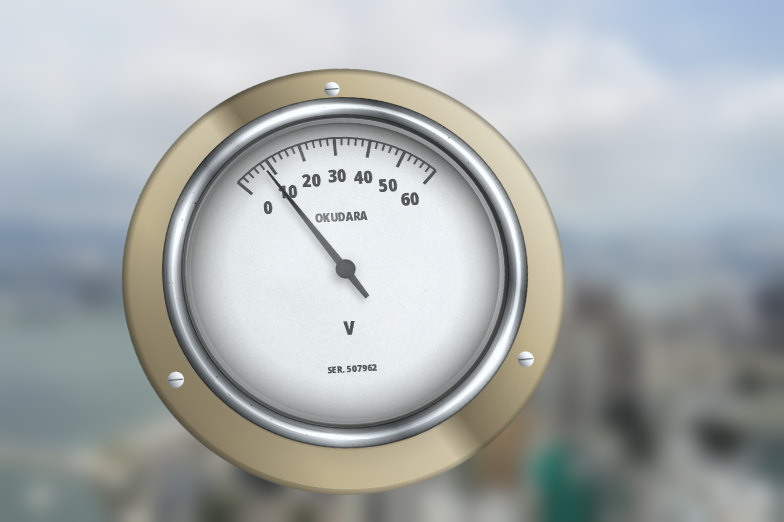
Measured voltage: 8
